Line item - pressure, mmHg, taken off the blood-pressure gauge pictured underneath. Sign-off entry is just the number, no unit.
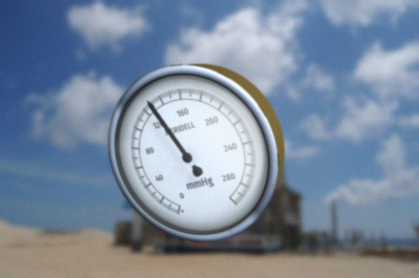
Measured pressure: 130
